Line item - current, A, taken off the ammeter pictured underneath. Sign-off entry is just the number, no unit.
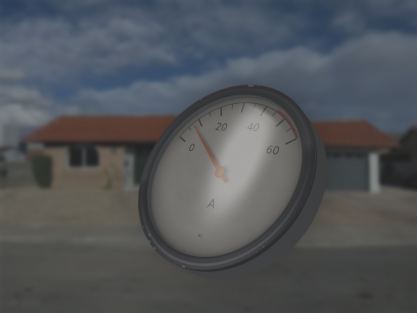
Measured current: 7.5
